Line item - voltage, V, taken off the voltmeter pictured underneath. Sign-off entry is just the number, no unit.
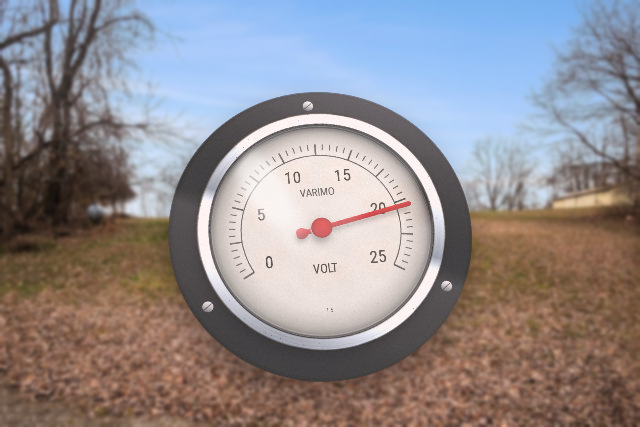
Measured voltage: 20.5
